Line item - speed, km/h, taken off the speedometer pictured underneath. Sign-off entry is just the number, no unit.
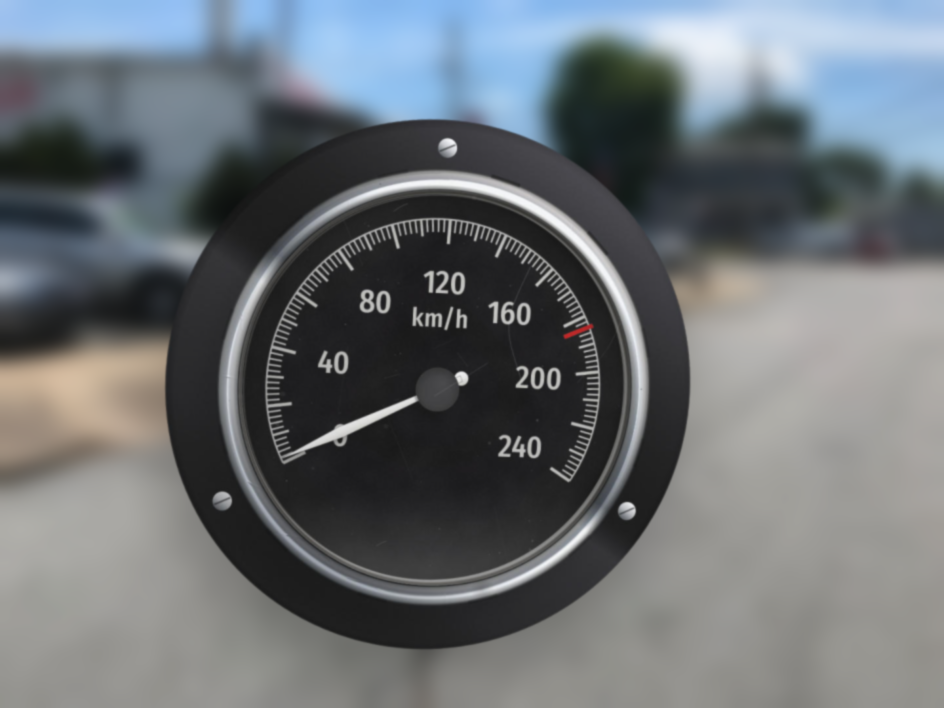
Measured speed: 2
